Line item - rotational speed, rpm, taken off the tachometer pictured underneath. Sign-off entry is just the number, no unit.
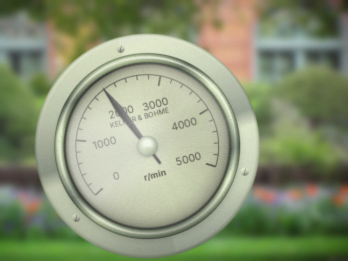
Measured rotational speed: 2000
